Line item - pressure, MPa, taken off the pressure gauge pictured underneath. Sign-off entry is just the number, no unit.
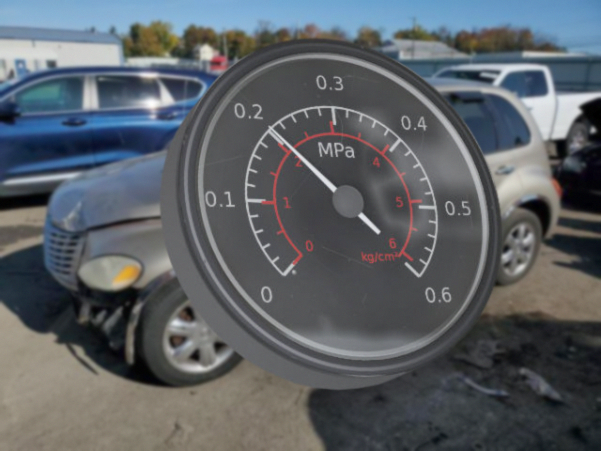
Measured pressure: 0.2
